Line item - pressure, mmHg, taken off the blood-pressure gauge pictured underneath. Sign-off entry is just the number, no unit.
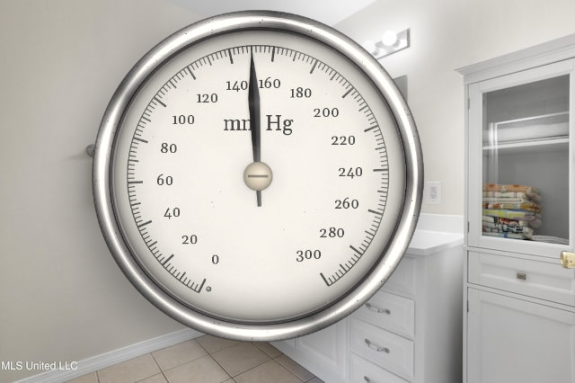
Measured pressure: 150
